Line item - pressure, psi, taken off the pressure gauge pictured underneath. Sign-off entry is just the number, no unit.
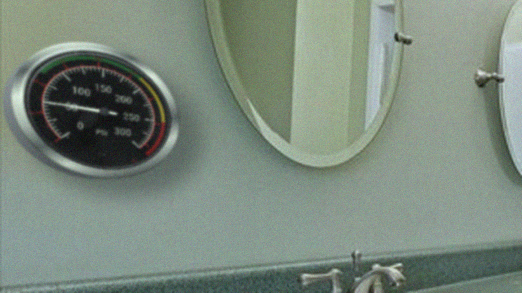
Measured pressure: 50
